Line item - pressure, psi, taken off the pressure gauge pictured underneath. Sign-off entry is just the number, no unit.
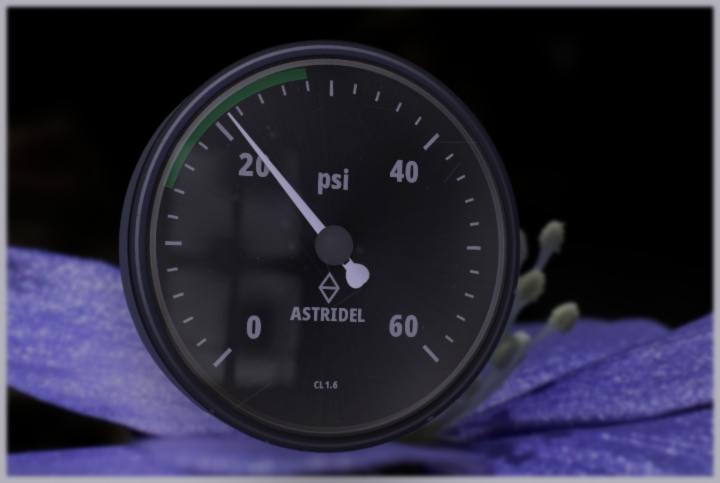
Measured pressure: 21
